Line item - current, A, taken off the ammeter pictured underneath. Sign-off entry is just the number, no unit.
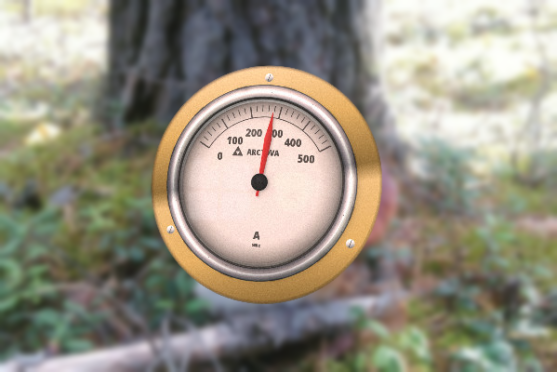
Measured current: 280
